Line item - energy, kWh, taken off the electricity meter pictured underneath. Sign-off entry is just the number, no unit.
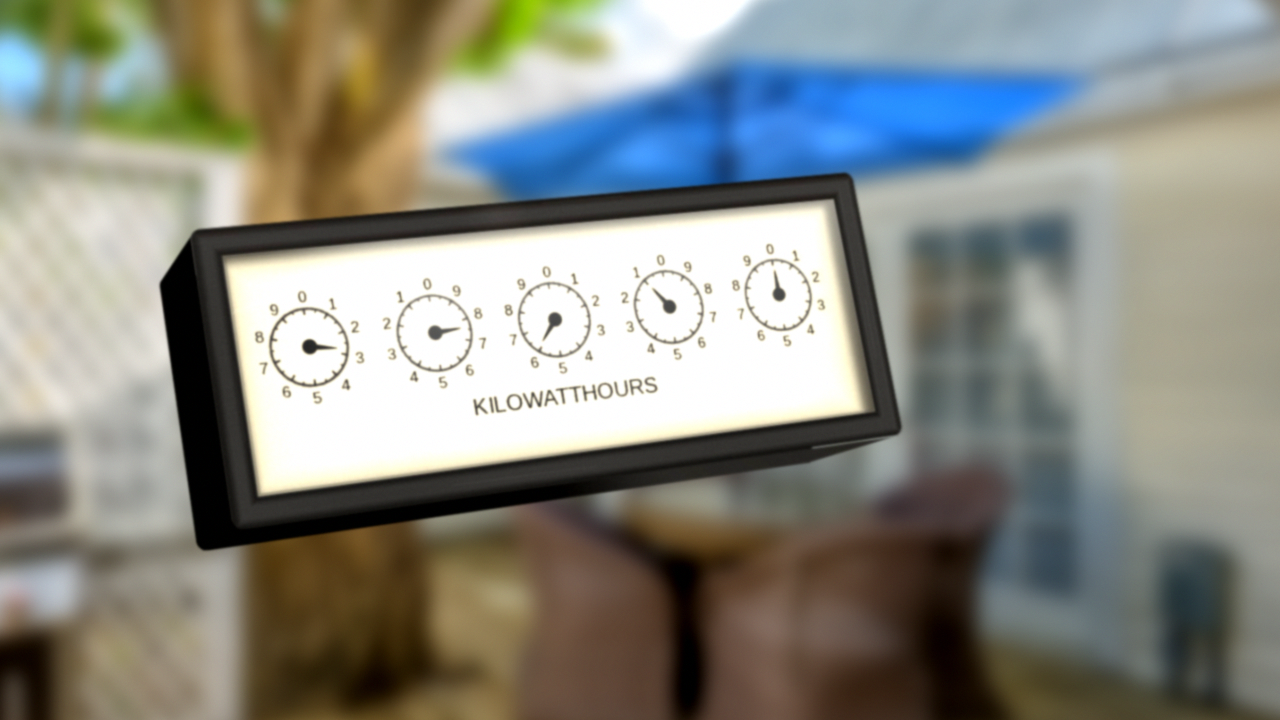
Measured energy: 27610
